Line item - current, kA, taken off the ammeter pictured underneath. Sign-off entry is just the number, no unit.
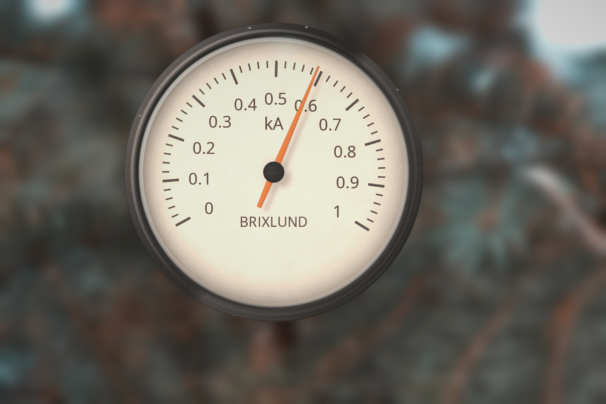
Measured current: 0.59
